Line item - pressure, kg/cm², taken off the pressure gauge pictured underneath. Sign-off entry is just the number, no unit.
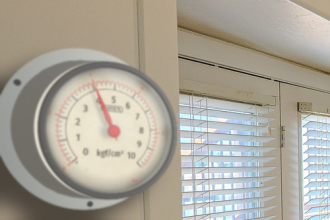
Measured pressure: 4
